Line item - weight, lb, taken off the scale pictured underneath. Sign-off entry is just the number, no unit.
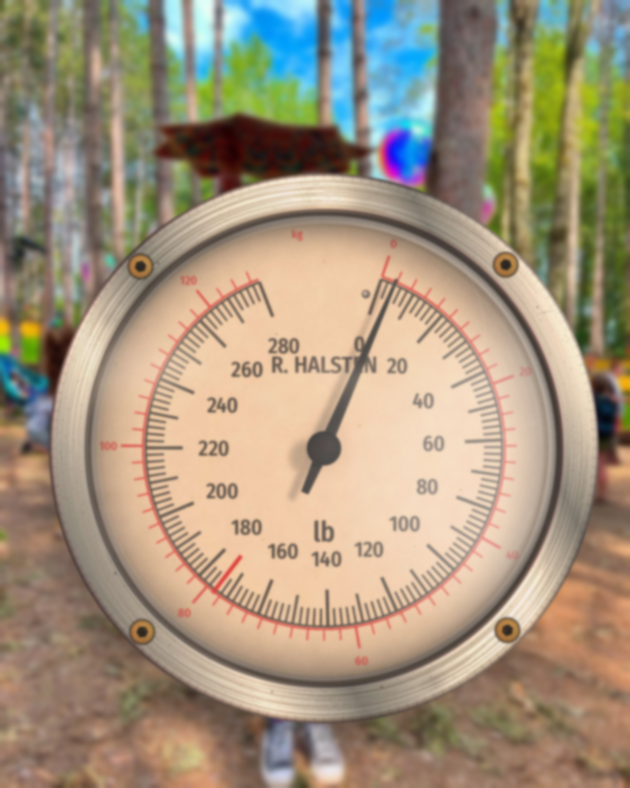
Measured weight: 4
